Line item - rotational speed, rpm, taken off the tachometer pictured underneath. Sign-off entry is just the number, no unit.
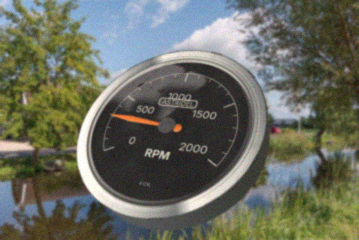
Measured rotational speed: 300
